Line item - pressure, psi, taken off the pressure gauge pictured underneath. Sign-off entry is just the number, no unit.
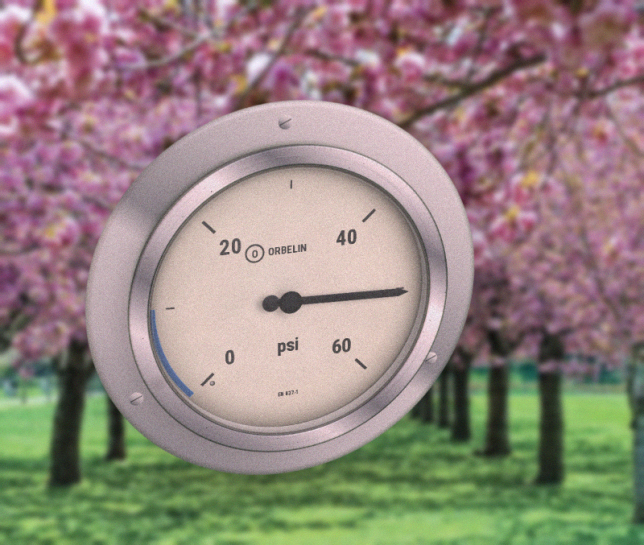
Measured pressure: 50
